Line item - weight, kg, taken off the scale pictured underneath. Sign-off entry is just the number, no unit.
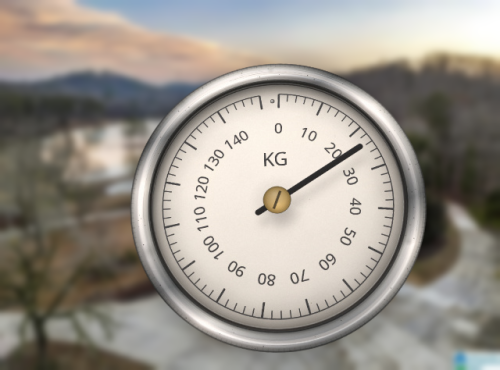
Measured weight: 24
